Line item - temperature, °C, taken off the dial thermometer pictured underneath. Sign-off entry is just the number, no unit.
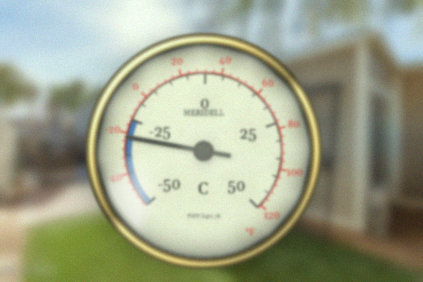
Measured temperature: -30
